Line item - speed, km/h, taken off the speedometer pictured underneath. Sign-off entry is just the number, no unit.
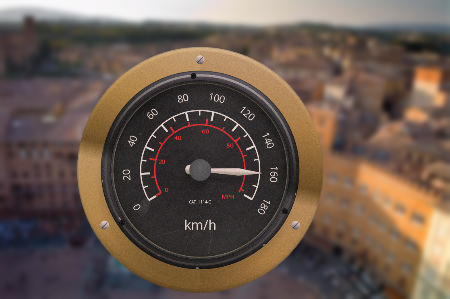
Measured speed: 160
